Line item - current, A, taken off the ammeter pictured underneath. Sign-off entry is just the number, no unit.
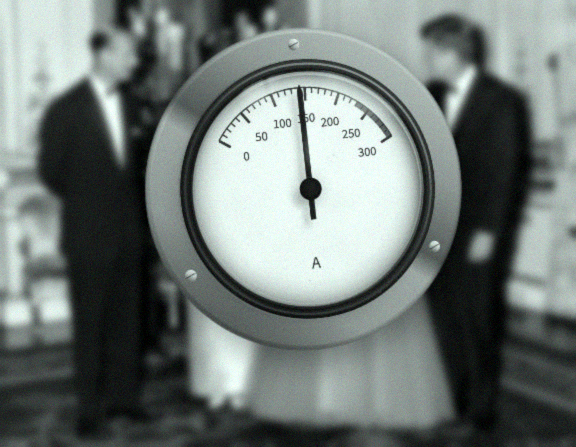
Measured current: 140
